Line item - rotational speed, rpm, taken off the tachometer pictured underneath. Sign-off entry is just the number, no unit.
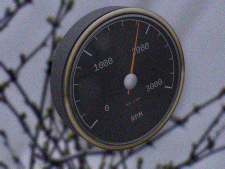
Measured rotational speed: 1800
